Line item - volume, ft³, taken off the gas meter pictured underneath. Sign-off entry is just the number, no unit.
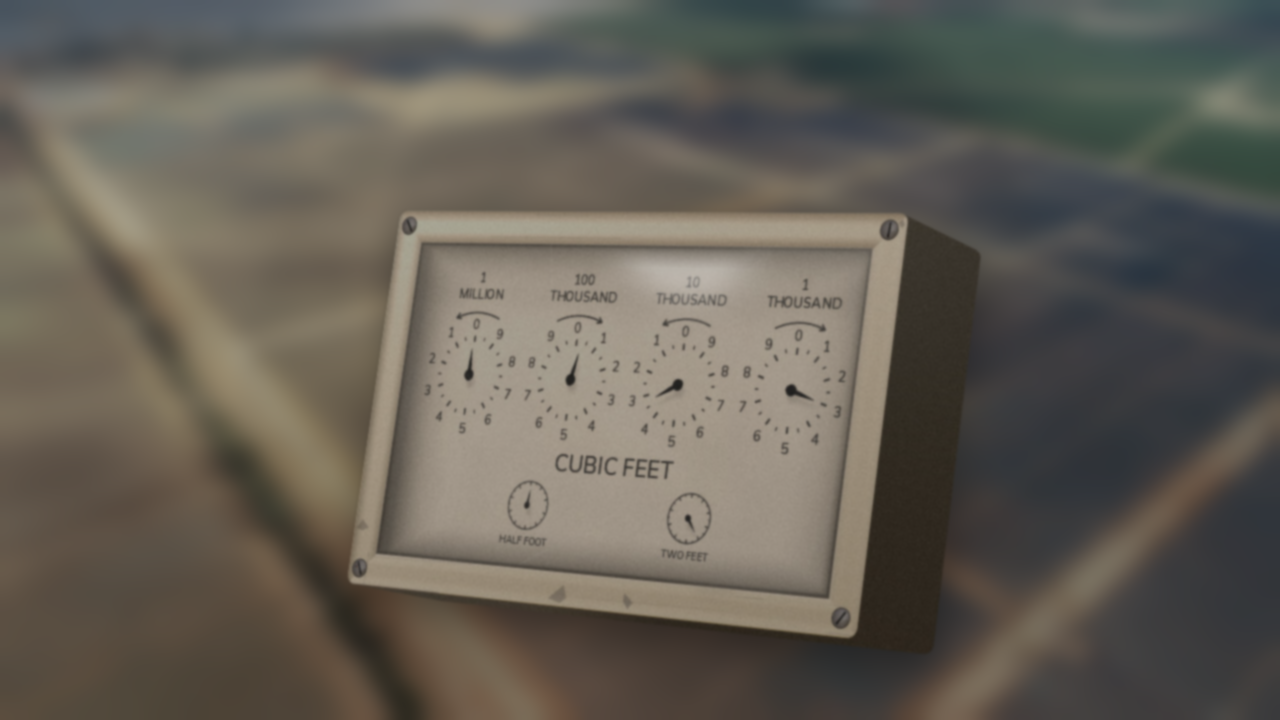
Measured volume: 3300
